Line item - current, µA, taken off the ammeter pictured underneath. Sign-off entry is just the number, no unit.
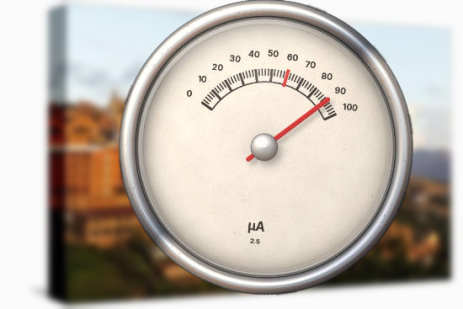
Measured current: 90
